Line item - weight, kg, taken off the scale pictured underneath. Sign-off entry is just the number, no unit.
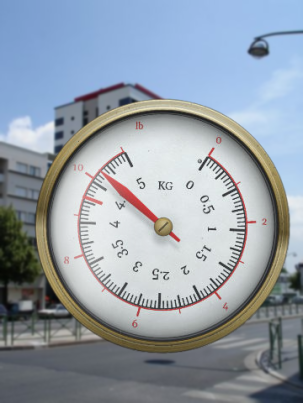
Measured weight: 4.65
